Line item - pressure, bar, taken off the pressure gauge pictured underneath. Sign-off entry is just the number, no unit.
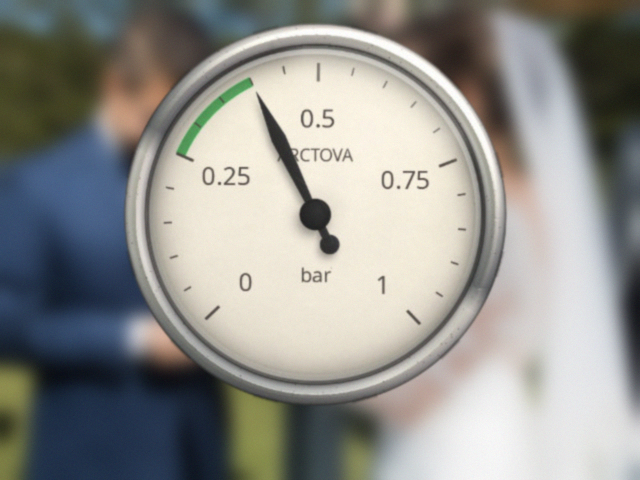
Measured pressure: 0.4
